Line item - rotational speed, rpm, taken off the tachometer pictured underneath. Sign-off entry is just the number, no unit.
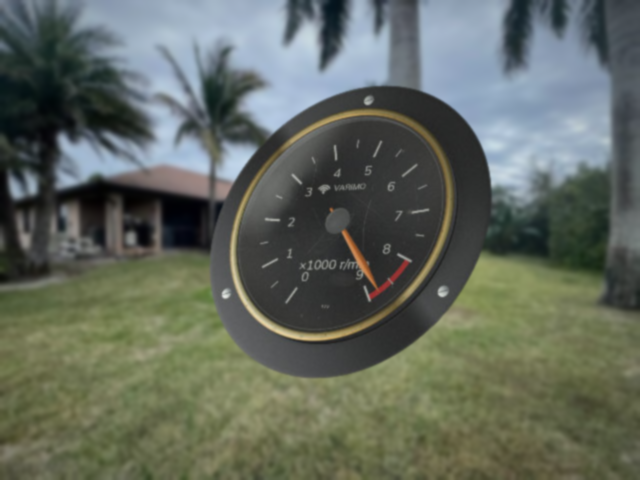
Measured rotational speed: 8750
